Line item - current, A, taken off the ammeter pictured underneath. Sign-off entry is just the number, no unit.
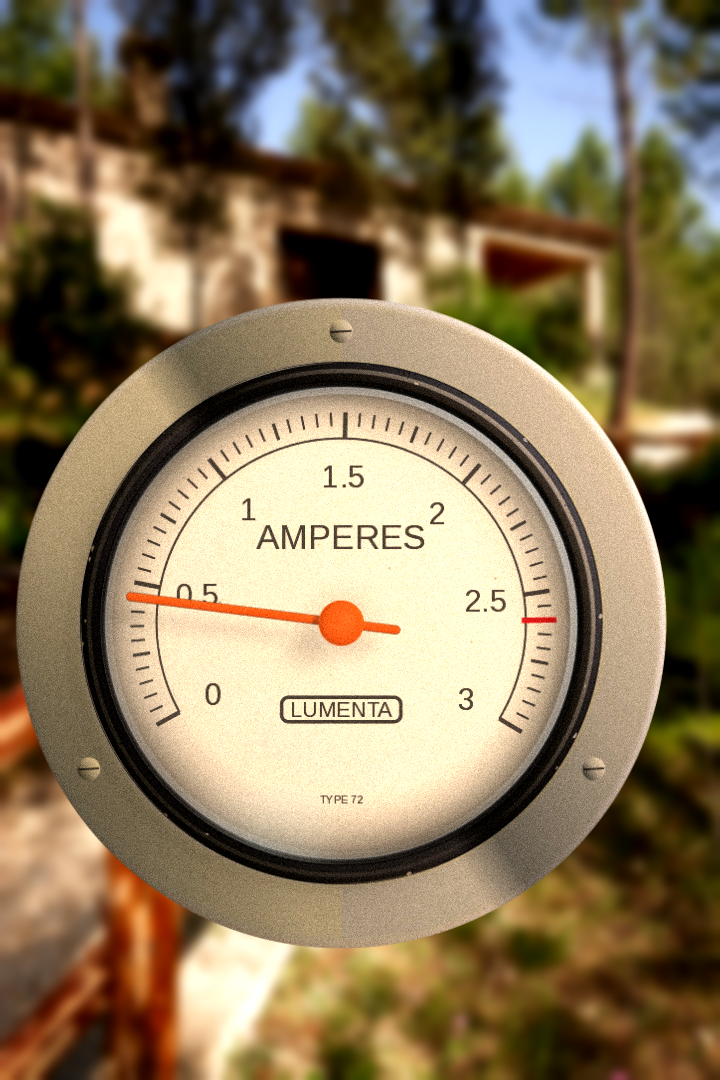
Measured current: 0.45
